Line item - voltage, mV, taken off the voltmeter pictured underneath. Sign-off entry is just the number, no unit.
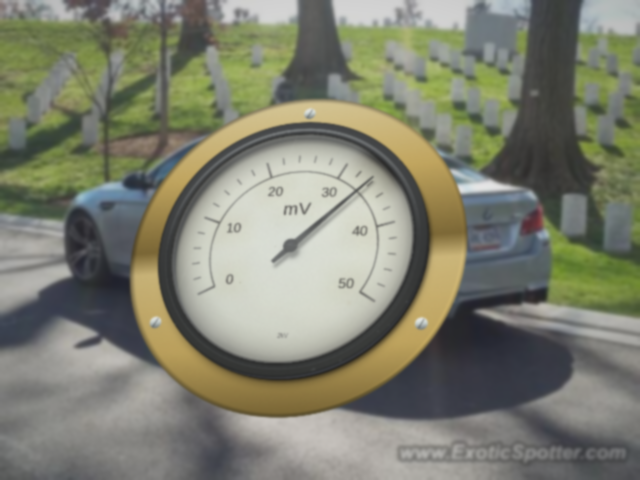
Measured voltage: 34
